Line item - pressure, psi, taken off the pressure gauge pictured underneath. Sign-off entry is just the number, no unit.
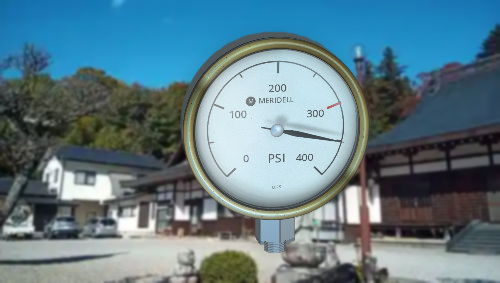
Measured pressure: 350
